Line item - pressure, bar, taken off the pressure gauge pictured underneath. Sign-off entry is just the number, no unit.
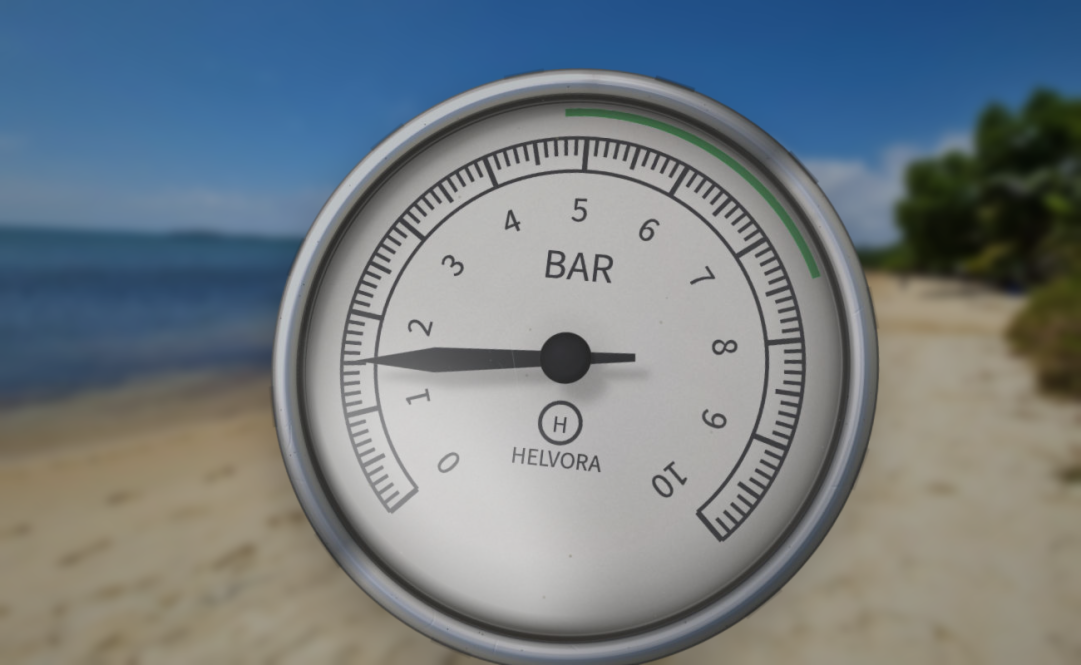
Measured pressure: 1.5
